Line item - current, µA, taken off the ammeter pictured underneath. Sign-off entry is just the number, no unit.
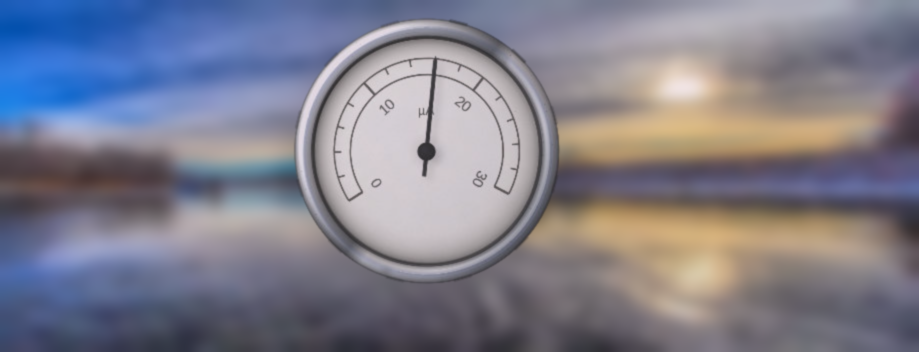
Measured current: 16
